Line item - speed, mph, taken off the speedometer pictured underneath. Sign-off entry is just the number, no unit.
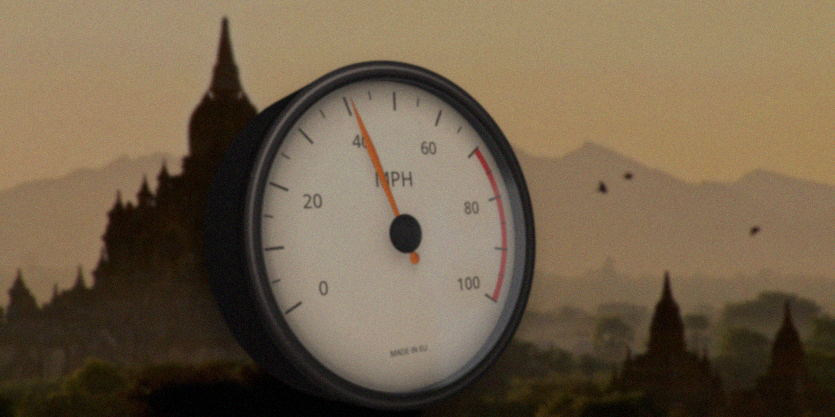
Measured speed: 40
